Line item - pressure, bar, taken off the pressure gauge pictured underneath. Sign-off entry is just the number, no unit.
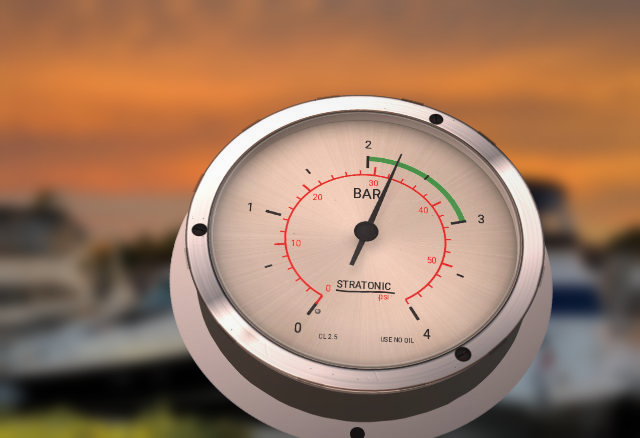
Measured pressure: 2.25
